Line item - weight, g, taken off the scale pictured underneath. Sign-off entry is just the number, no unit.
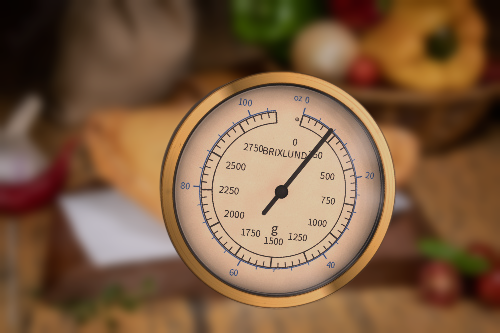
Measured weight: 200
